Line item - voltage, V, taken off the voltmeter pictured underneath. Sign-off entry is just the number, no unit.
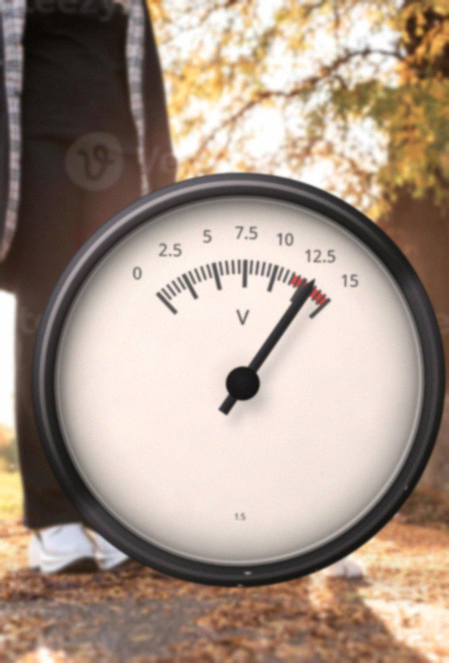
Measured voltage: 13
